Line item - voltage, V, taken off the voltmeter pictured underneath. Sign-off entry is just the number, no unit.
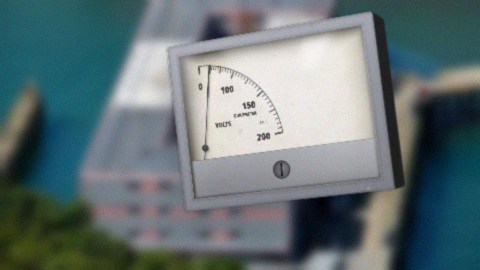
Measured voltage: 50
